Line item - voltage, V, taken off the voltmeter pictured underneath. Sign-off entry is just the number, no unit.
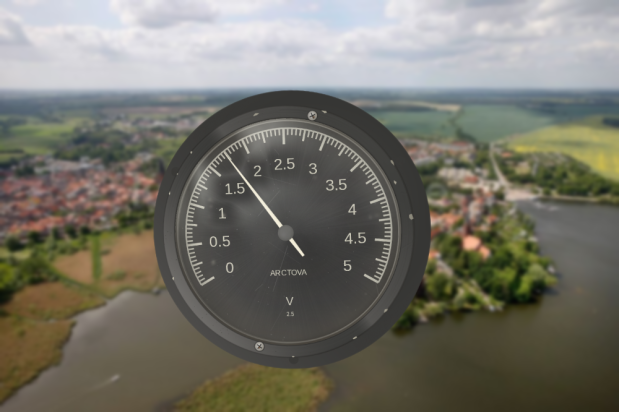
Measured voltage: 1.75
